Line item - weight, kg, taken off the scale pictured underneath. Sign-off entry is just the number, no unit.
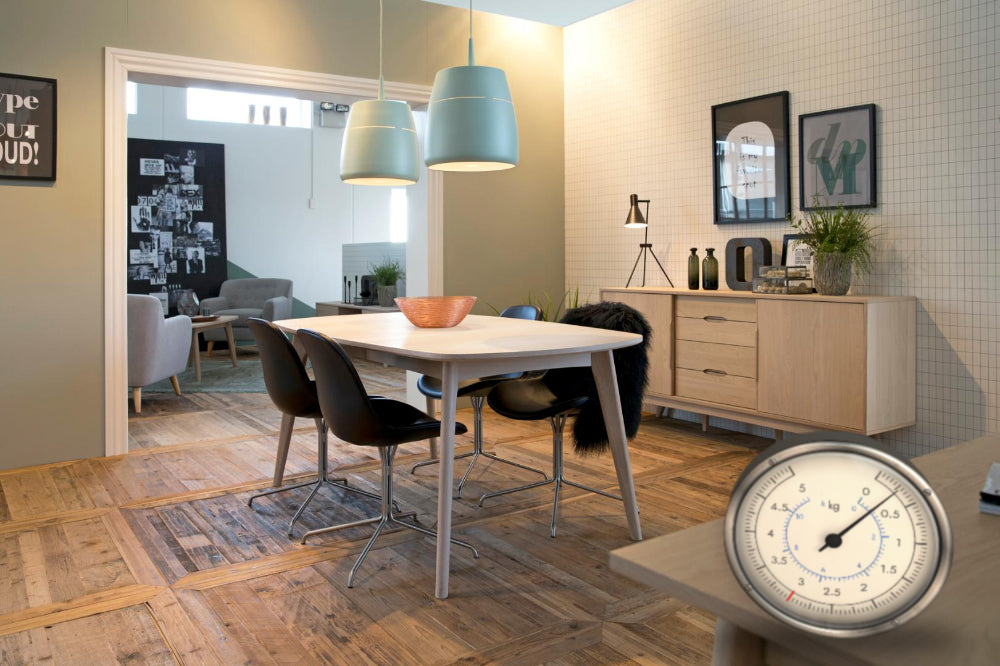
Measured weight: 0.25
